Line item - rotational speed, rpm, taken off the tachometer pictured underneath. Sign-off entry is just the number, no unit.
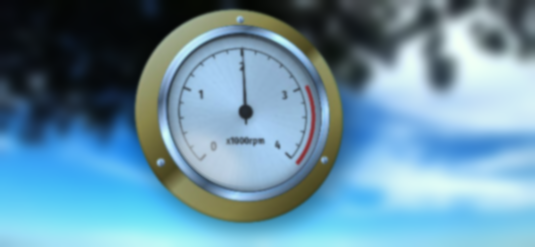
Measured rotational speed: 2000
